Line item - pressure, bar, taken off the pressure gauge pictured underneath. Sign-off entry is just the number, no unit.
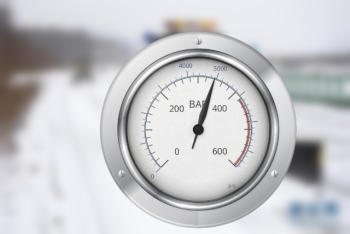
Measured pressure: 340
